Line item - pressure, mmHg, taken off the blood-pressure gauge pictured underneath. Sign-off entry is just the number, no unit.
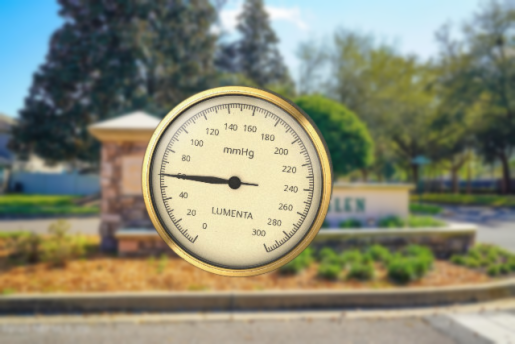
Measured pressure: 60
